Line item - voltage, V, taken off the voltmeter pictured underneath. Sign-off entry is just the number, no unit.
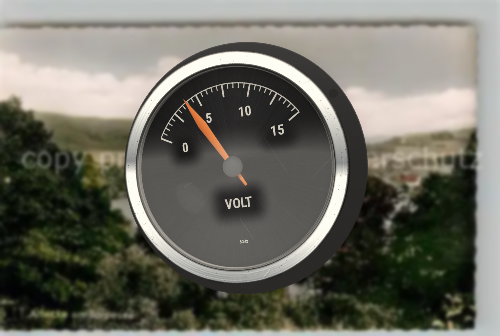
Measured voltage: 4
